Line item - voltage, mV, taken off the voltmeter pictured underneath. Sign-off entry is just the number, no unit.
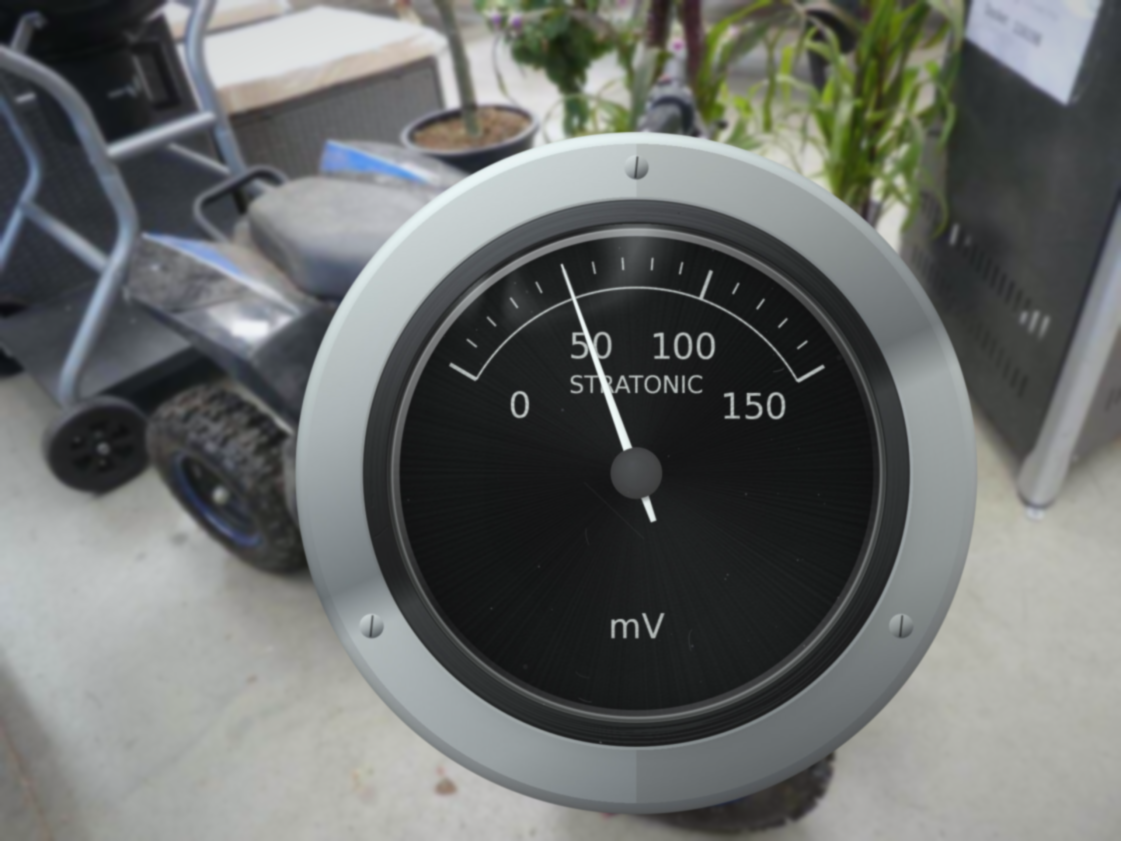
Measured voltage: 50
